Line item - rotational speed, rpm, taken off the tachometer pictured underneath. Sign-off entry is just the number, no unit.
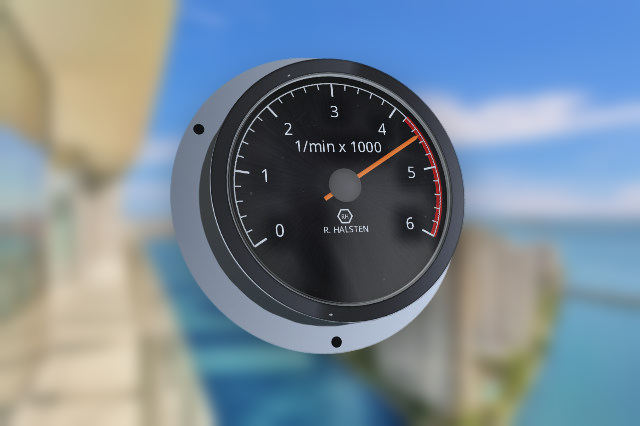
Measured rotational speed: 4500
